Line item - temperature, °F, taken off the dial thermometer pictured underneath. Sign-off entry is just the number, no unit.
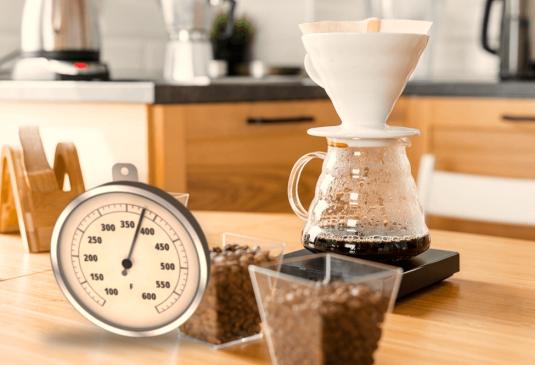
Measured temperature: 380
